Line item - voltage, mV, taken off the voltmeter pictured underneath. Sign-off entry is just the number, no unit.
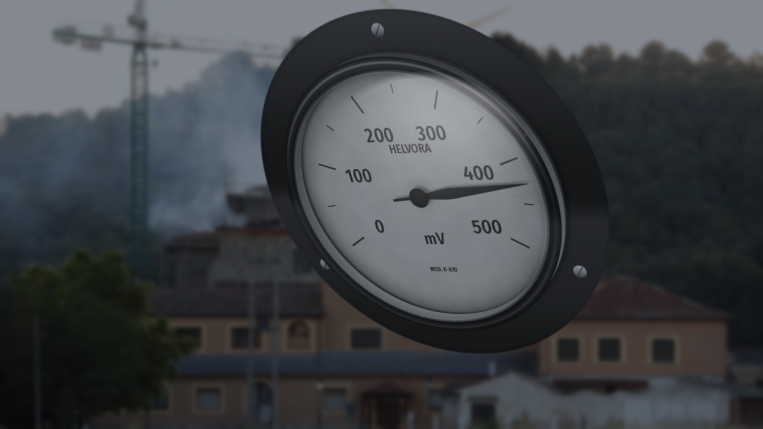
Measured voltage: 425
